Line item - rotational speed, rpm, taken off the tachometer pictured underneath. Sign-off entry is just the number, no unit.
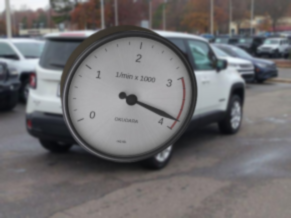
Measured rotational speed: 3800
